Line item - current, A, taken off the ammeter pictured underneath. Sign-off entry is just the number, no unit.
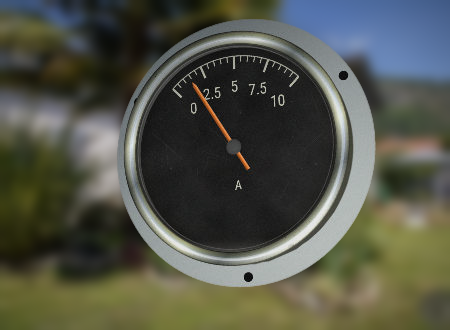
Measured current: 1.5
